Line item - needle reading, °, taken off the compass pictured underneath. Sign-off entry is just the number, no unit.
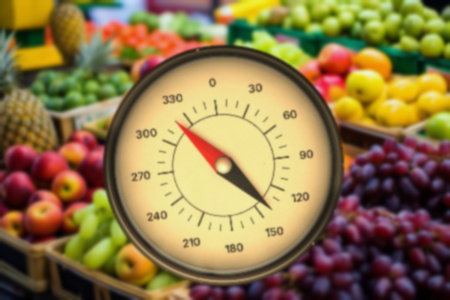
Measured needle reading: 320
